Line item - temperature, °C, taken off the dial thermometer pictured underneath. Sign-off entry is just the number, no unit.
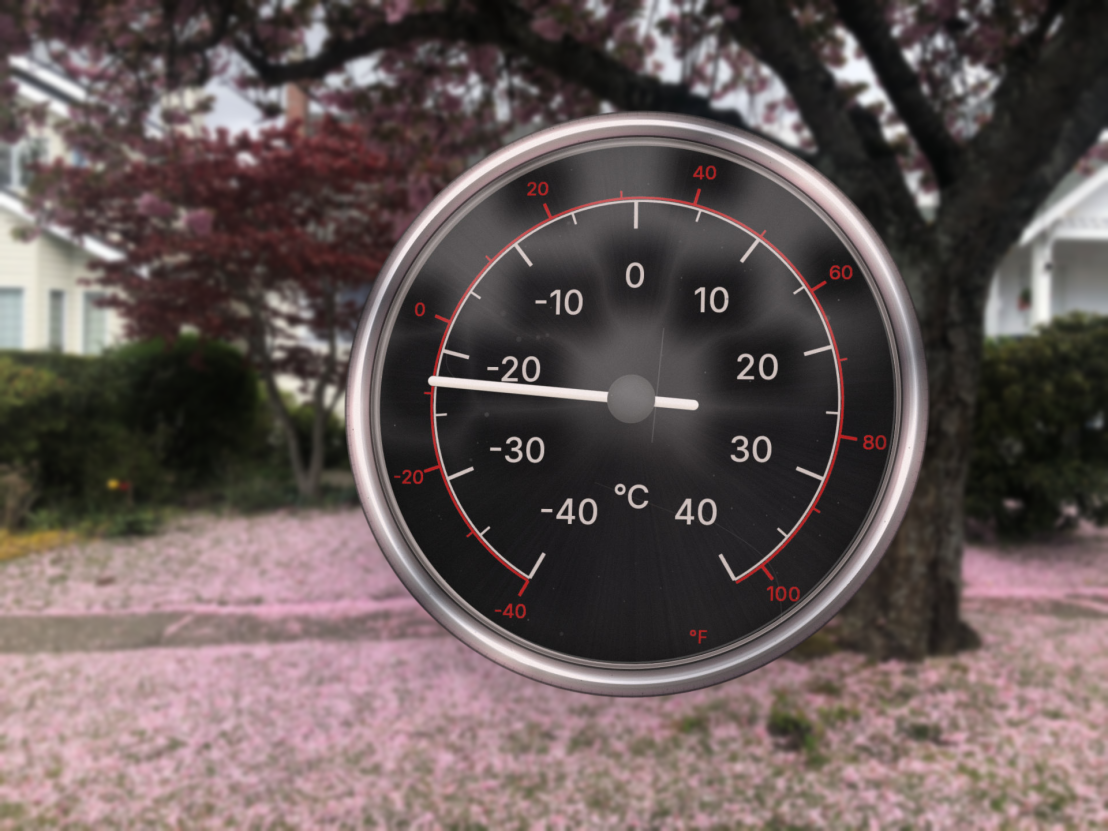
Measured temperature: -22.5
